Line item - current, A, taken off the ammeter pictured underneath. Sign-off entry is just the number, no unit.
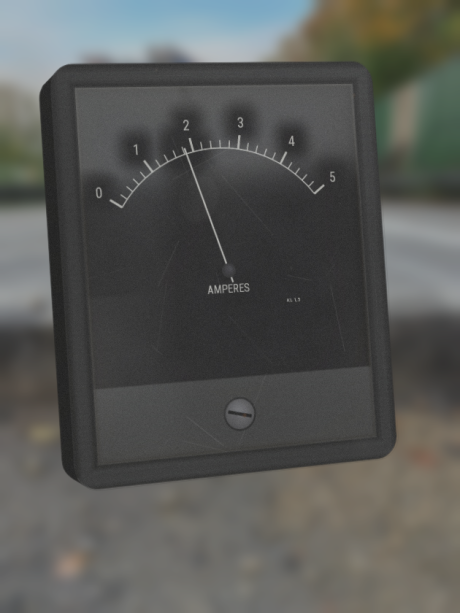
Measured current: 1.8
